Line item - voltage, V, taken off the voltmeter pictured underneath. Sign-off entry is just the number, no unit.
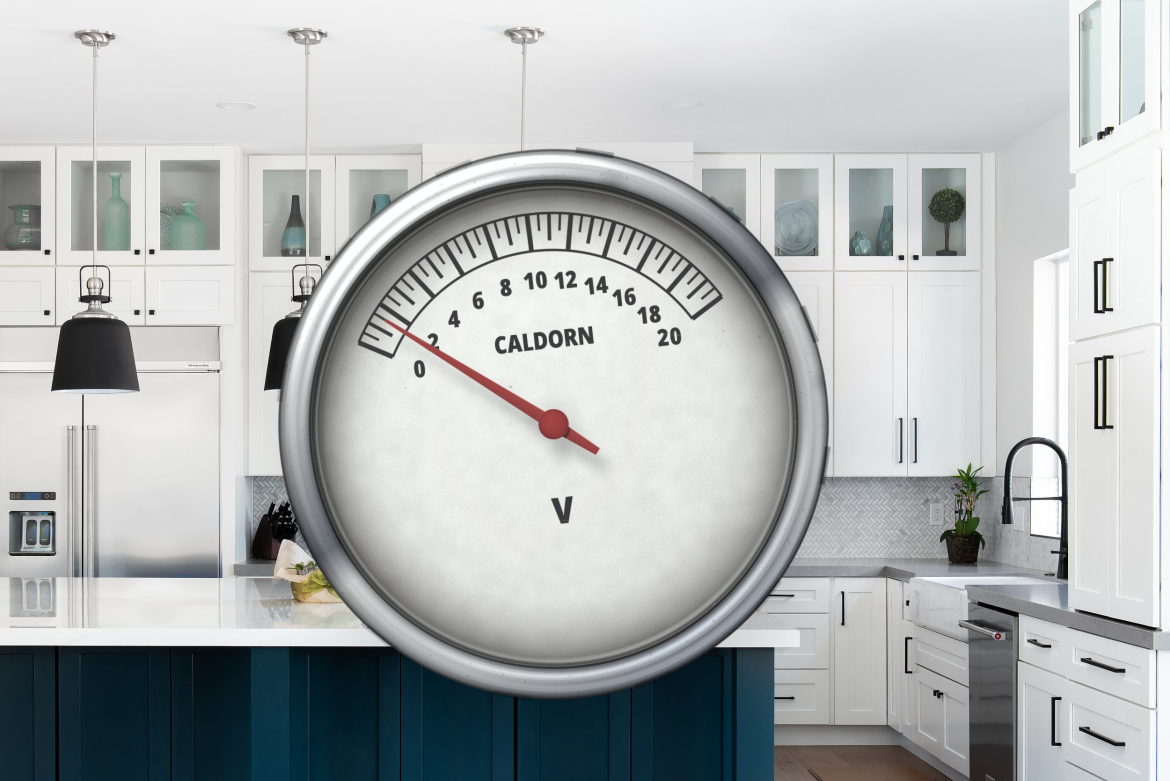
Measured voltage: 1.5
